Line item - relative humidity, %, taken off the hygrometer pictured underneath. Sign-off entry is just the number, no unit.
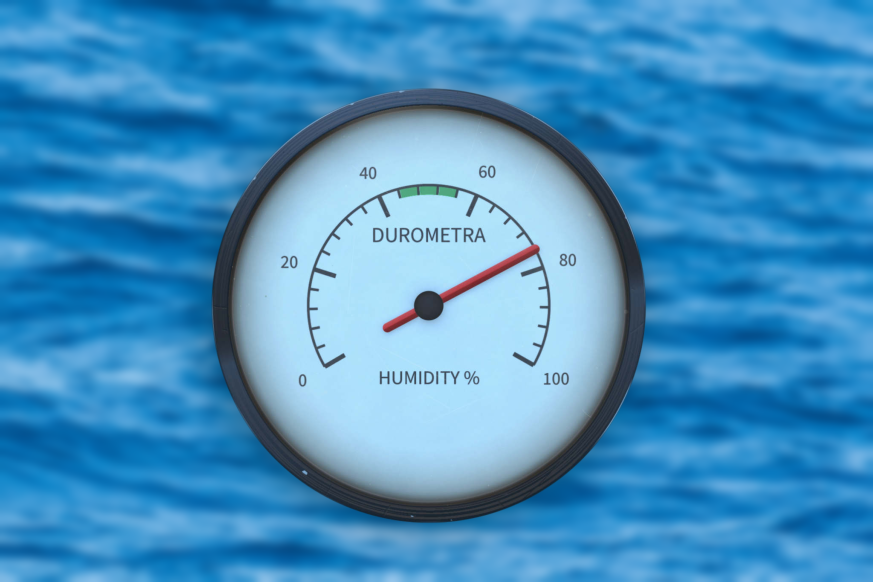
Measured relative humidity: 76
